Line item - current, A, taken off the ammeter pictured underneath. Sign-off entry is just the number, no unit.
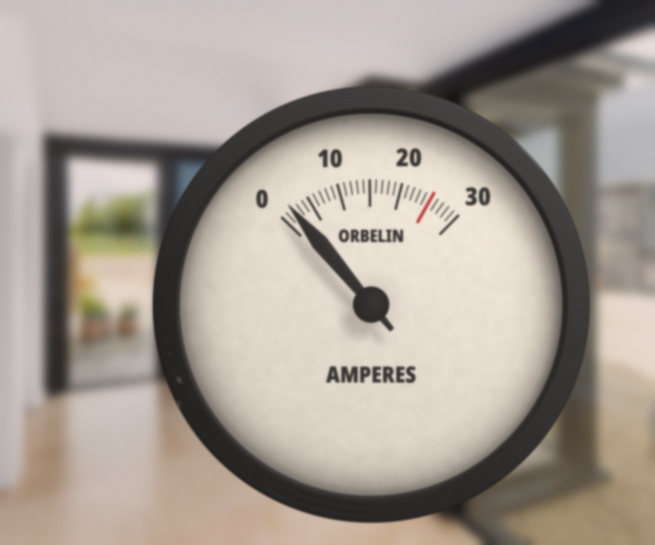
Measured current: 2
